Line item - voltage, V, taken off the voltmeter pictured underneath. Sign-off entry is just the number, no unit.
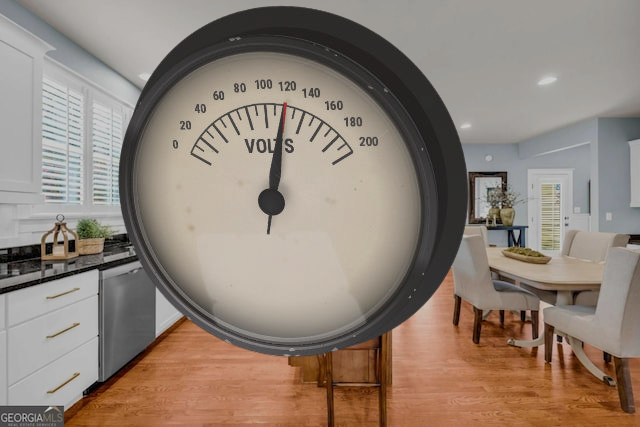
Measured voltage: 120
